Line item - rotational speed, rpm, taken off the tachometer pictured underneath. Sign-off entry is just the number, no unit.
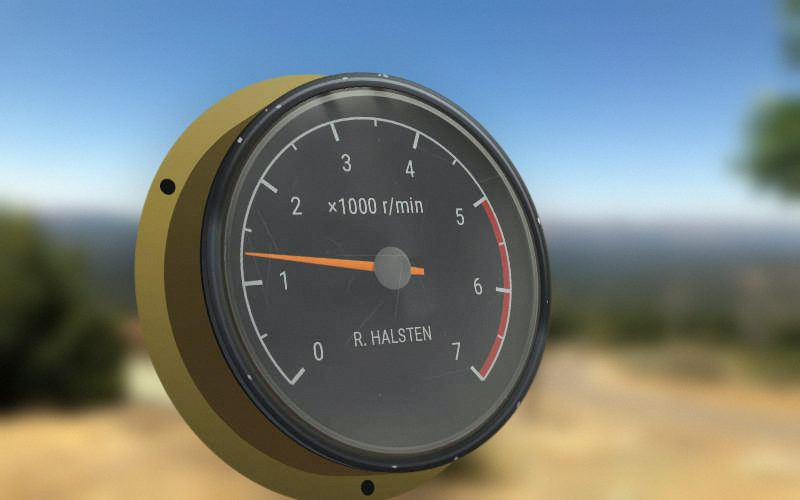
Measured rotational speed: 1250
